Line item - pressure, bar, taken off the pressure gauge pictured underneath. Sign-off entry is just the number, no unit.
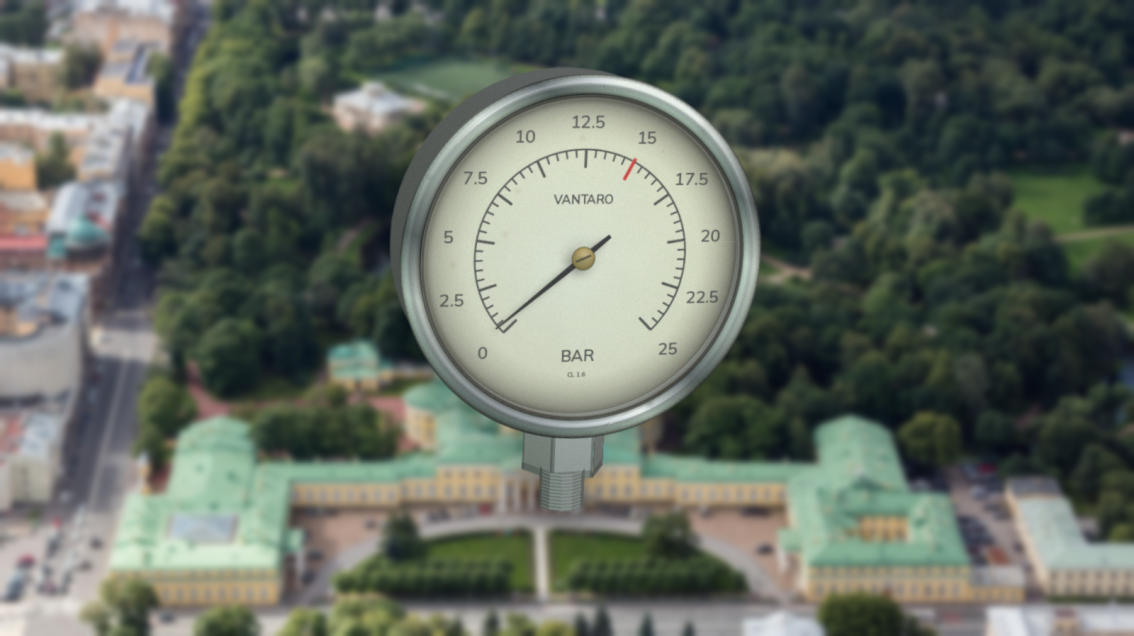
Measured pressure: 0.5
